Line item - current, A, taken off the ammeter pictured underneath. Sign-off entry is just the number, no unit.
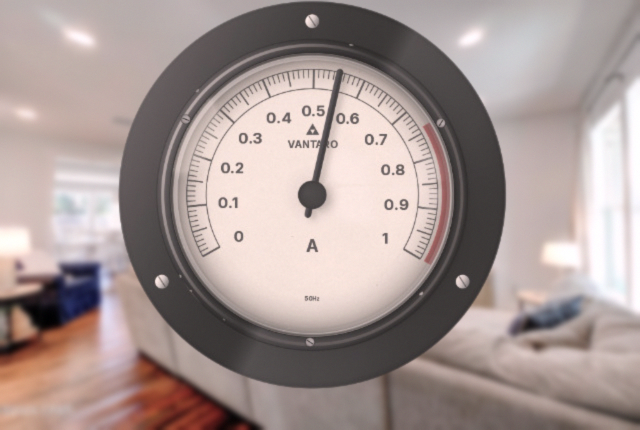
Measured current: 0.55
